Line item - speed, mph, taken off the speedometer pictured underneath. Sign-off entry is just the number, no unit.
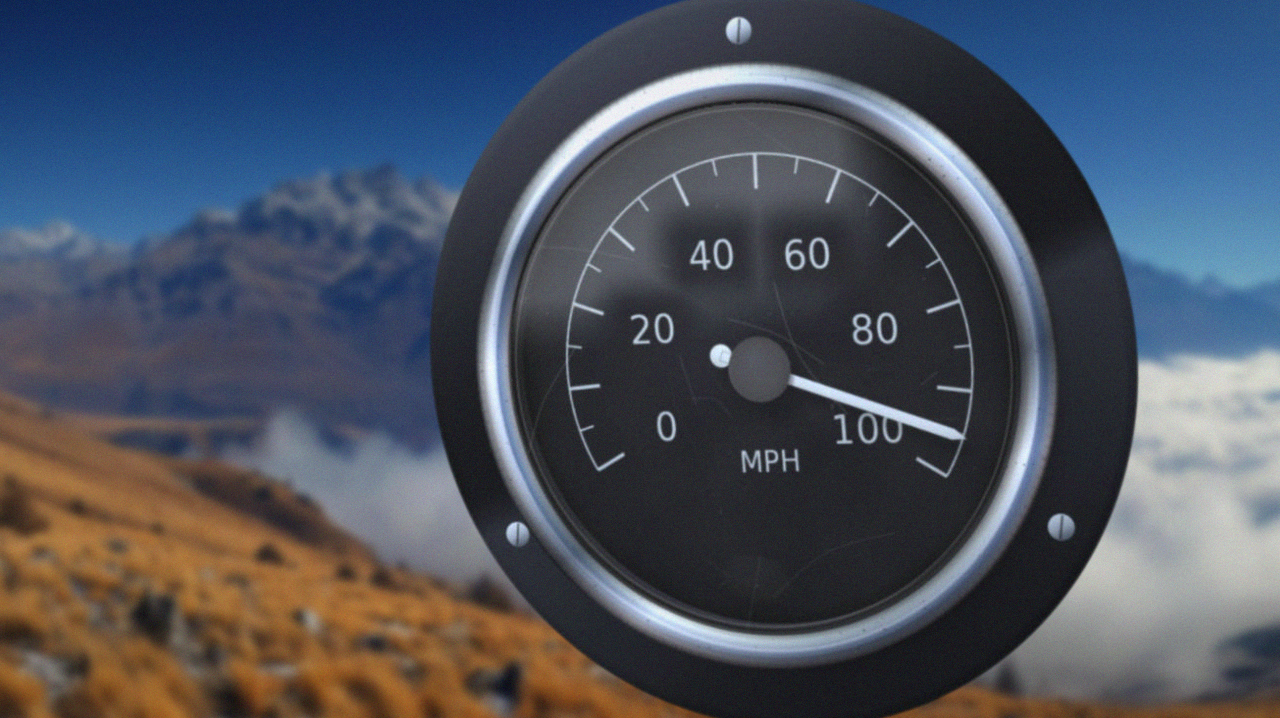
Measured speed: 95
